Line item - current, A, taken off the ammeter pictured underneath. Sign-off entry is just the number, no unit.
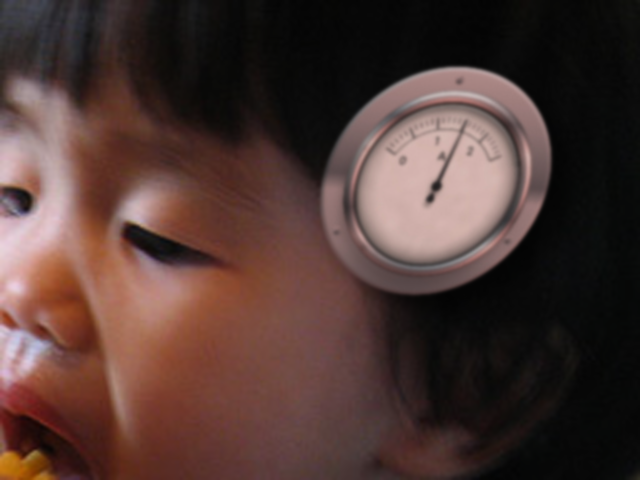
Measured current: 1.5
